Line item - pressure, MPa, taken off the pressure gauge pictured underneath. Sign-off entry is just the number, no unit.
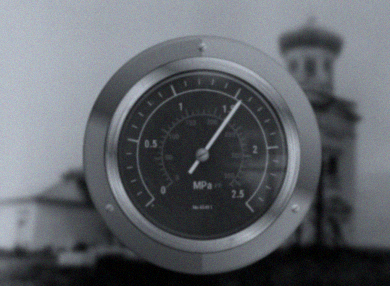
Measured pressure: 1.55
